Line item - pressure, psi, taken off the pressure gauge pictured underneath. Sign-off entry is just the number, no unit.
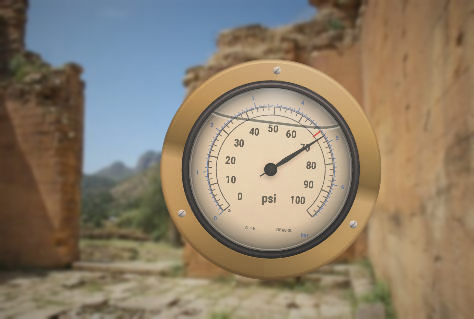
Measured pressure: 70
